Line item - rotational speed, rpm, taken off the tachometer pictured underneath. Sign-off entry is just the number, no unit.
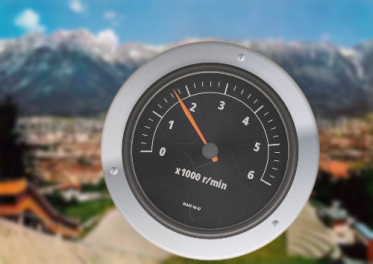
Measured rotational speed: 1700
